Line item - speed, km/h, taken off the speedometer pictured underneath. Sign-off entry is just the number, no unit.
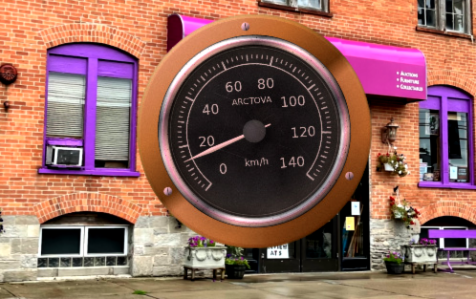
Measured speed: 14
